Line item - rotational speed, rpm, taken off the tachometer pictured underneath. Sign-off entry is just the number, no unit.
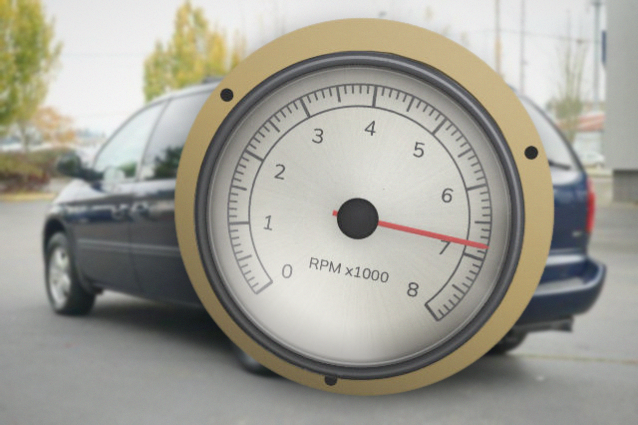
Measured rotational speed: 6800
